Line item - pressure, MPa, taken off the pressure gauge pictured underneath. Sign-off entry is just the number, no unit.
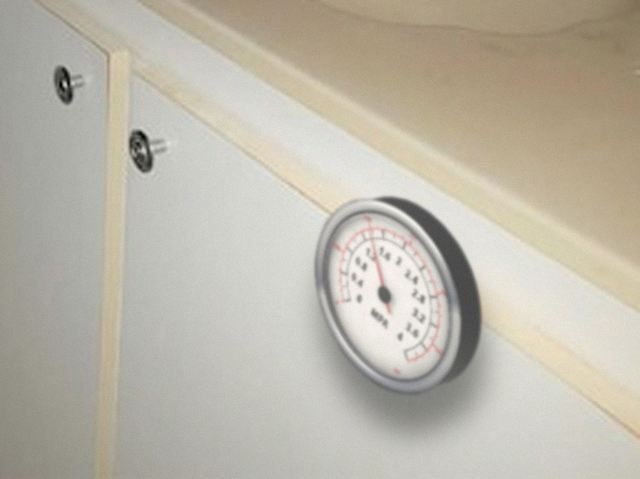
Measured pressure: 1.4
